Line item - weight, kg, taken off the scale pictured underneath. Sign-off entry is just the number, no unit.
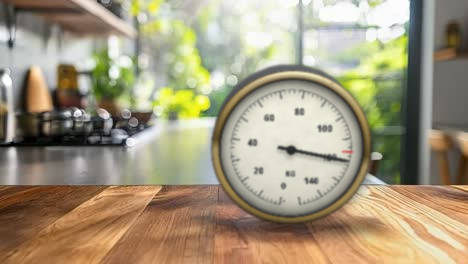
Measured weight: 120
